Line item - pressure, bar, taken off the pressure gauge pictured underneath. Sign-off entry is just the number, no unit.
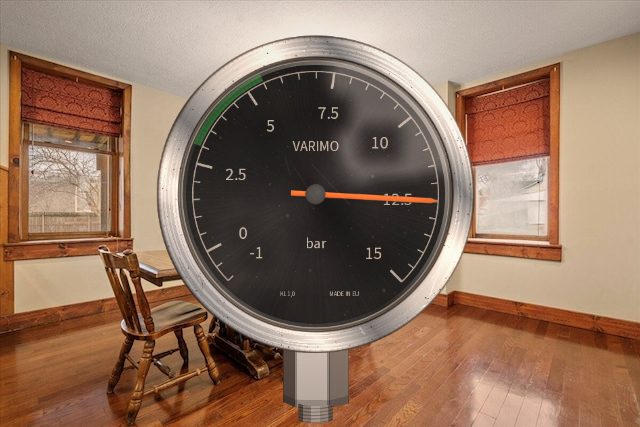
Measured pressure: 12.5
